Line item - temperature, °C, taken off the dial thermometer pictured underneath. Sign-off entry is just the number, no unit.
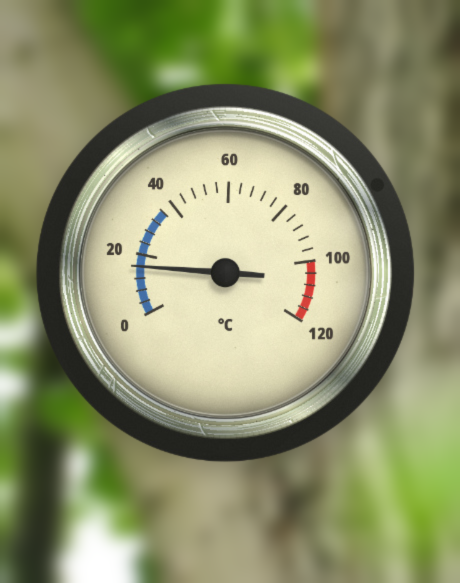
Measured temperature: 16
